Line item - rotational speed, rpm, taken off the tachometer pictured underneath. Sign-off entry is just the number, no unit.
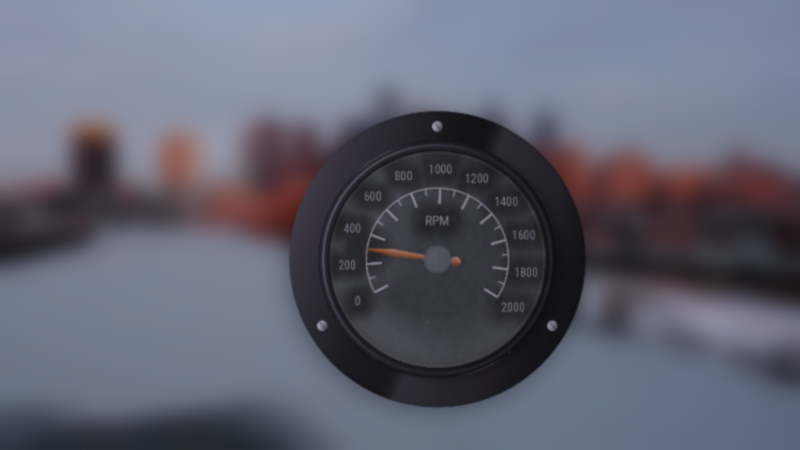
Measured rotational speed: 300
